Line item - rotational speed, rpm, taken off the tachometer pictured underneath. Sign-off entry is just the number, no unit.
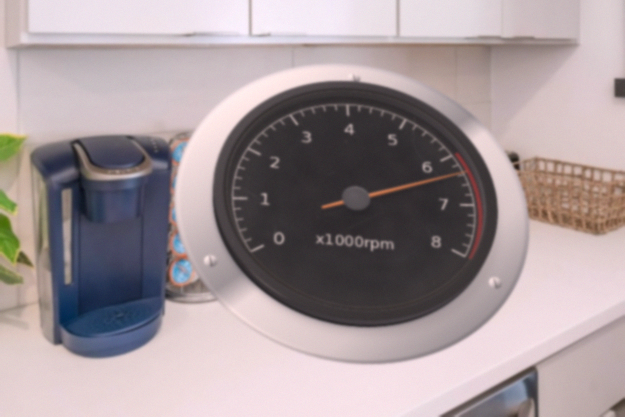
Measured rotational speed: 6400
